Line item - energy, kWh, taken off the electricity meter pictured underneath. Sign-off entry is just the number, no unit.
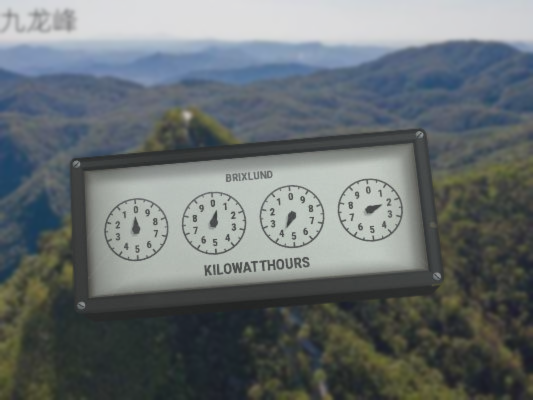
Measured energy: 42
